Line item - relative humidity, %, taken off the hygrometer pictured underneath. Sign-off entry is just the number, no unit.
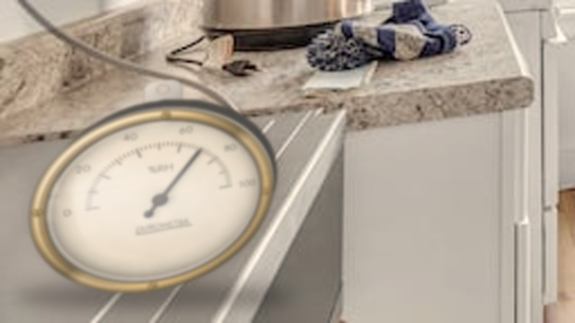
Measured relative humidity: 70
